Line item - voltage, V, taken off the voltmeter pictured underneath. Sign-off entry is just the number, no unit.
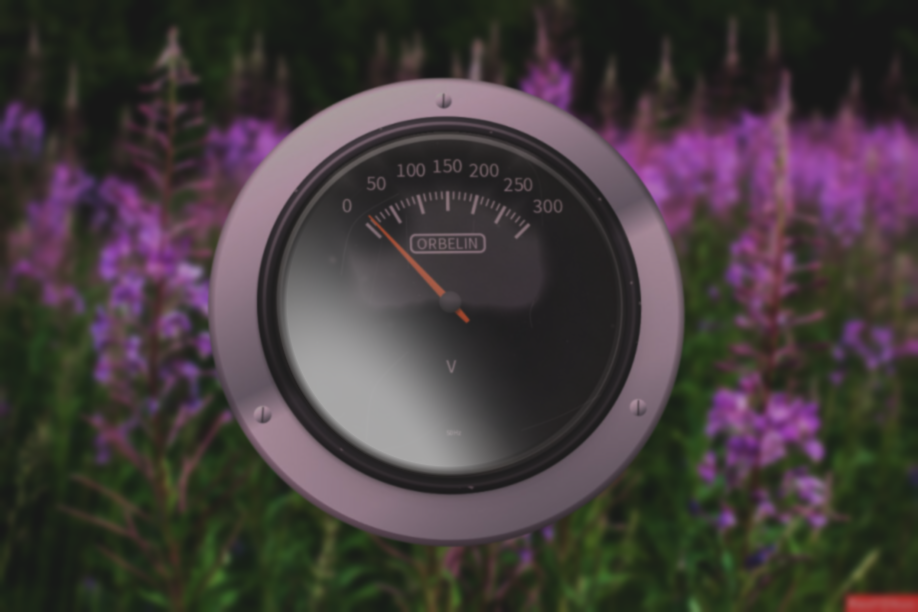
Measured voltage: 10
